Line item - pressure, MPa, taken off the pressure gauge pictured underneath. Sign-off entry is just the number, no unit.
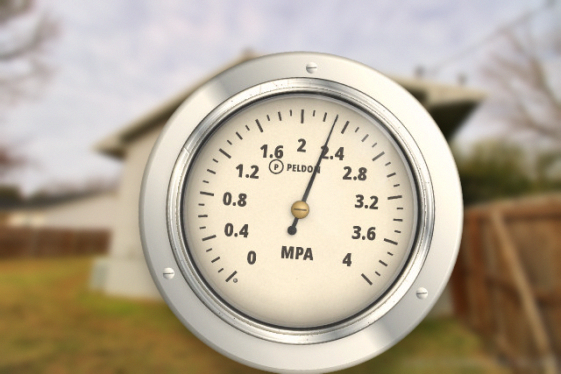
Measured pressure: 2.3
